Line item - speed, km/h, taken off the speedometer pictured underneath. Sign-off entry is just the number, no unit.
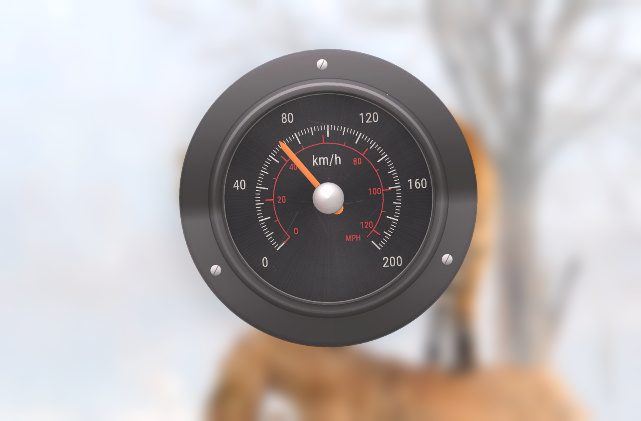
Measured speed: 70
